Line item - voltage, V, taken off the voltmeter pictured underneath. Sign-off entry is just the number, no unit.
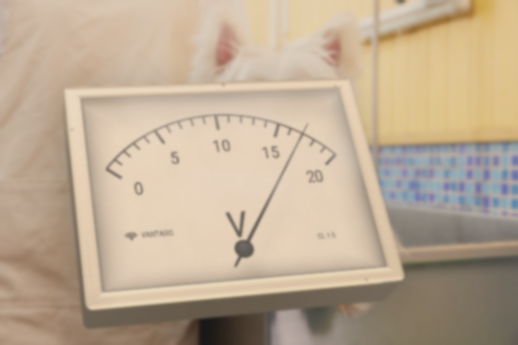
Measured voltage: 17
